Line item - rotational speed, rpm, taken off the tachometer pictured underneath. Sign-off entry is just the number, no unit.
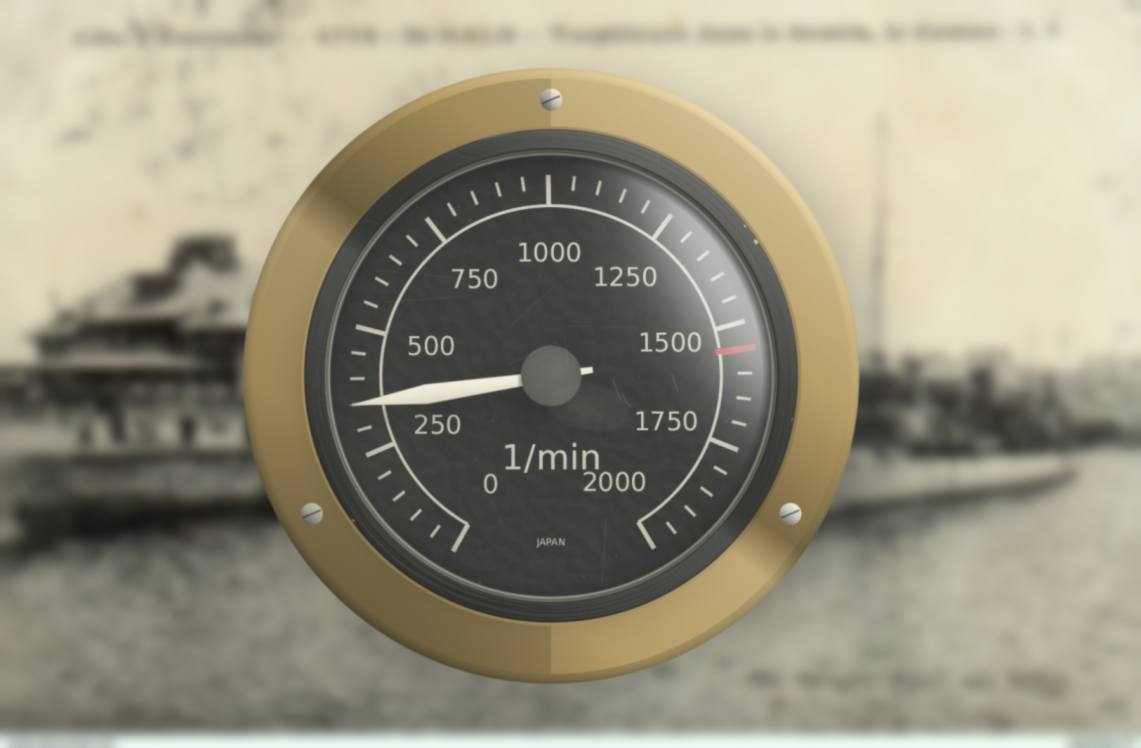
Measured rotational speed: 350
